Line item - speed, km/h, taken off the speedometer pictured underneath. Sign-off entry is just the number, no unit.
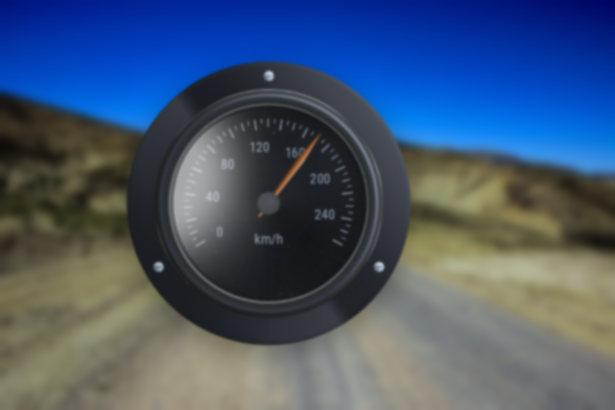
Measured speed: 170
